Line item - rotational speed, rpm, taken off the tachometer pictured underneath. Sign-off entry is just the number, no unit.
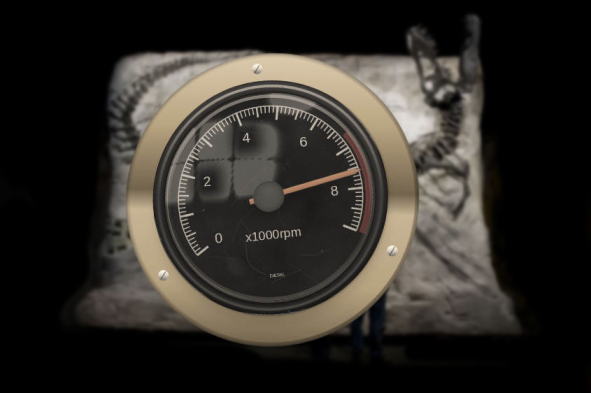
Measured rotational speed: 7600
